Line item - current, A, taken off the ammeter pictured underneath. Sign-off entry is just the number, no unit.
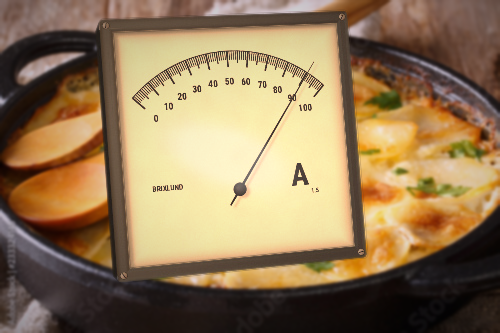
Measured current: 90
